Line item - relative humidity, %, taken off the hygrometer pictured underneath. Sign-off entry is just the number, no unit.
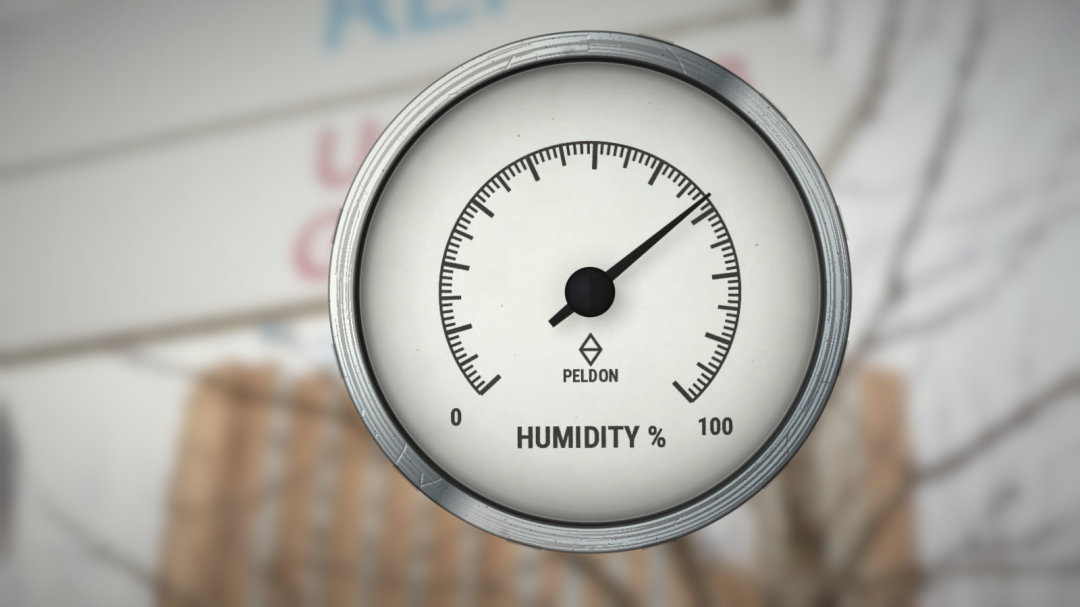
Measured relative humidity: 68
